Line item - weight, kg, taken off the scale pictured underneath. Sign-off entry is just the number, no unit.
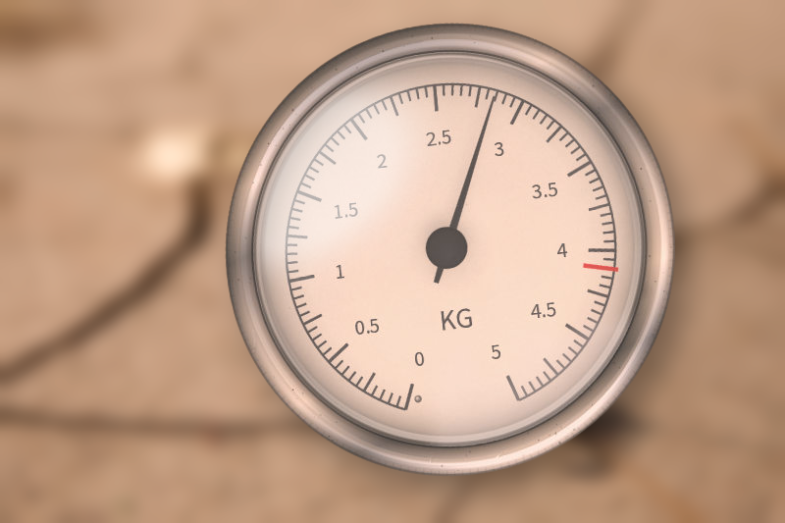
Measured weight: 2.85
